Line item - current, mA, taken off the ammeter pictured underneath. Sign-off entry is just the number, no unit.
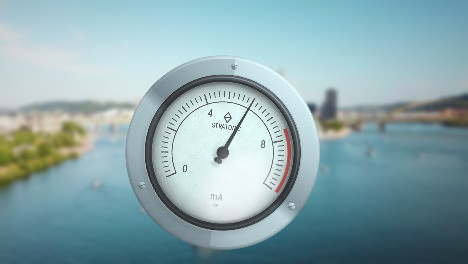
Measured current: 6
